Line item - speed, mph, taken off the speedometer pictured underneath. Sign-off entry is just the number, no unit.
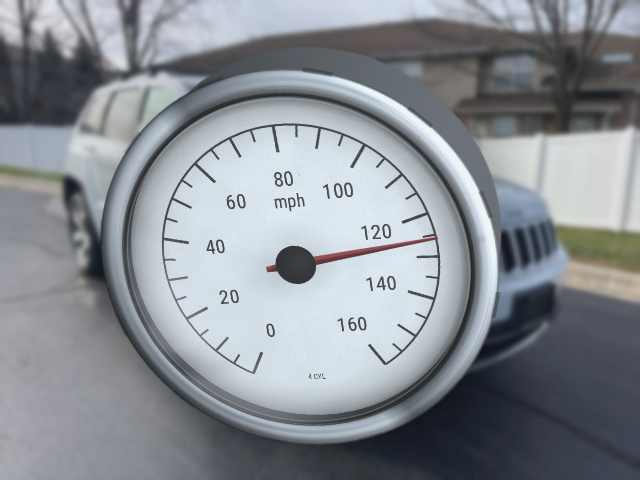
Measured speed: 125
